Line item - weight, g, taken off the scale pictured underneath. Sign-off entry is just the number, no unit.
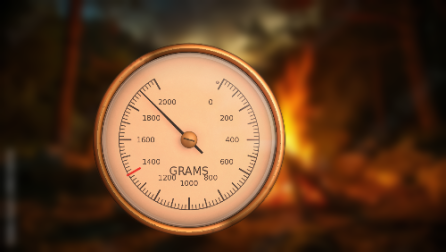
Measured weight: 1900
